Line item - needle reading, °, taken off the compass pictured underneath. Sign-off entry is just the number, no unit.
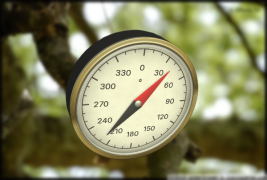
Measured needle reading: 40
